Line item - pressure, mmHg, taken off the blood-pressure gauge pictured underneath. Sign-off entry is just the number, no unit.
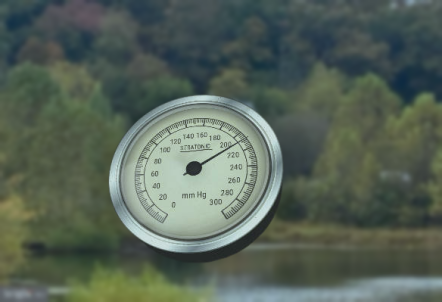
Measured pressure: 210
